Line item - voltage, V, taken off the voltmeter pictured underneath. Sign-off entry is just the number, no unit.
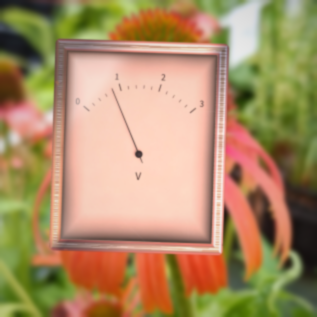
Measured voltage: 0.8
